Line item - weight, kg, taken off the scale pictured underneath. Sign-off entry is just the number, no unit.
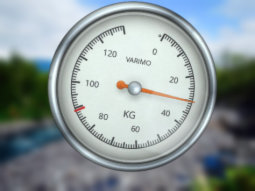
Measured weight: 30
